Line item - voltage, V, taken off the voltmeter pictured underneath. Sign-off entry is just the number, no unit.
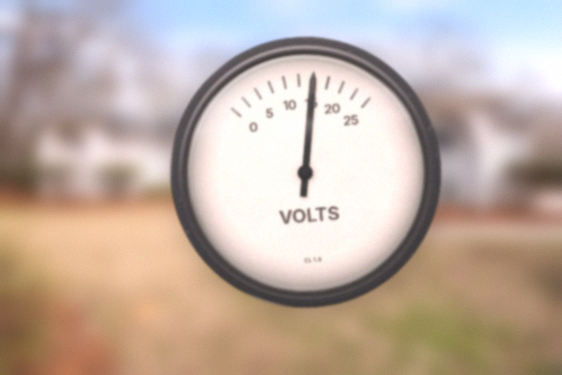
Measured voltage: 15
